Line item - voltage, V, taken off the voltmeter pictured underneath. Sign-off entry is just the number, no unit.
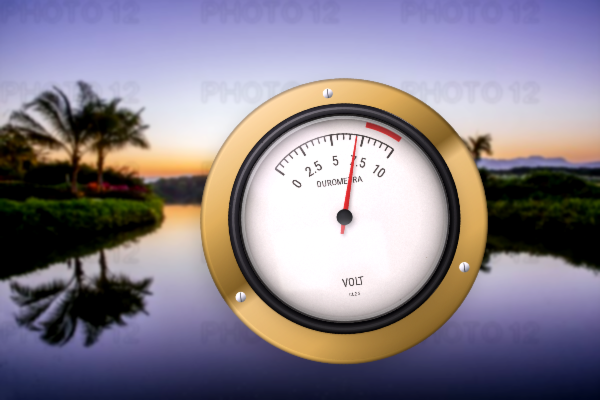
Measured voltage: 7
